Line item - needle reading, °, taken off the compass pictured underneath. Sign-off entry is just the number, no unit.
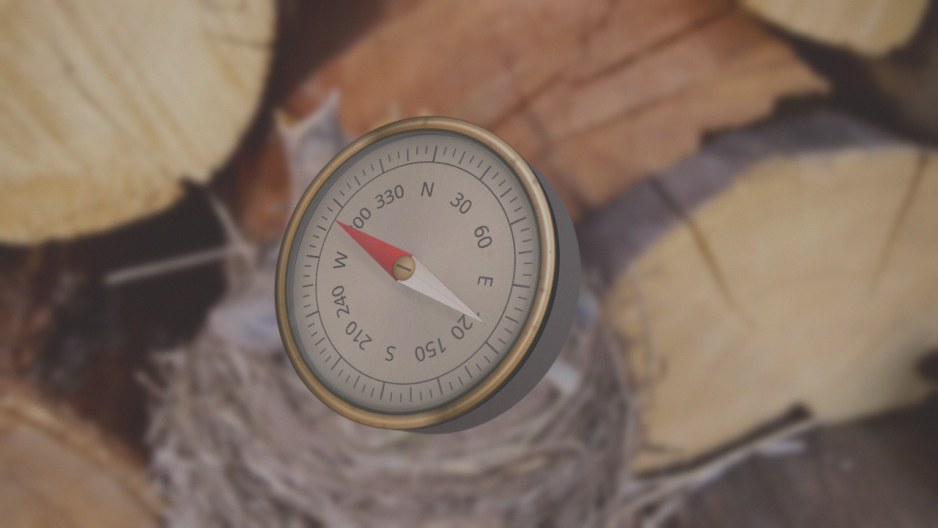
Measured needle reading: 292.5
